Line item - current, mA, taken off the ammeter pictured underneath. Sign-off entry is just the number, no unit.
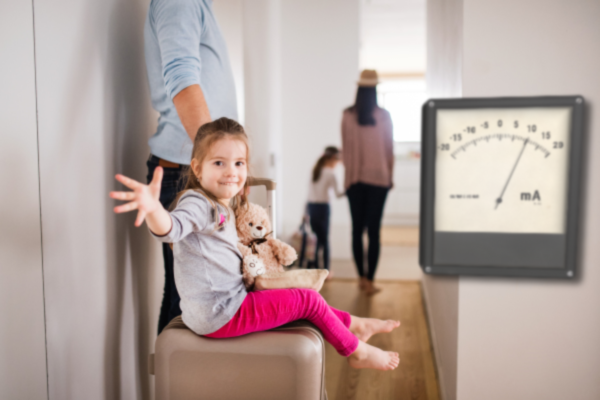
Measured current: 10
